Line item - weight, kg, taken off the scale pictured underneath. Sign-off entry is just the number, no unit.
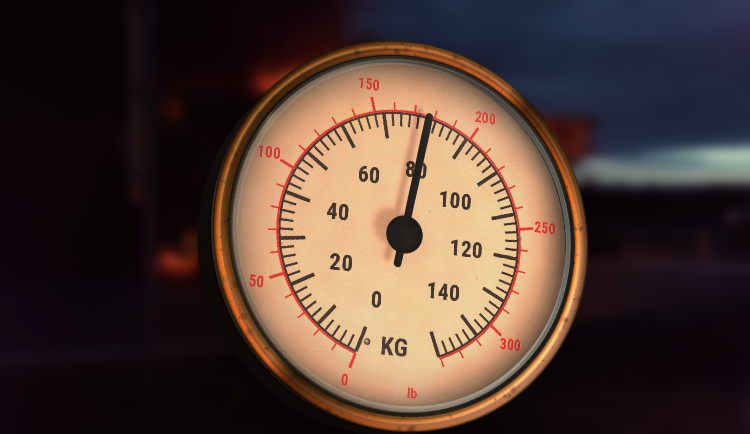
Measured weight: 80
